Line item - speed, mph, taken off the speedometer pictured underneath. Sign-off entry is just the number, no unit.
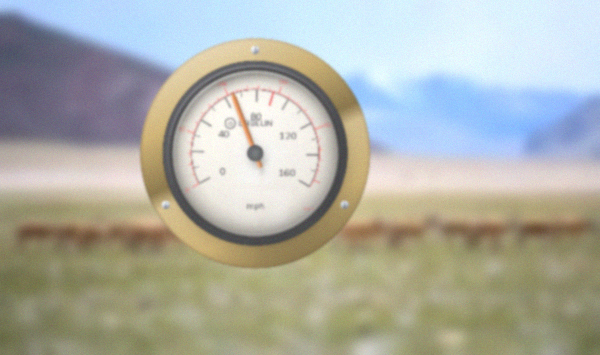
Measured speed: 65
